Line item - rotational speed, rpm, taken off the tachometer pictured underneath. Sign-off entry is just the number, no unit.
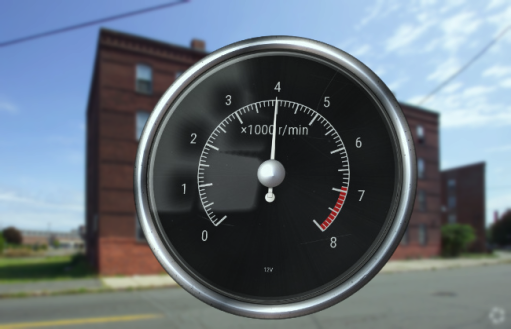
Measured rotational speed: 4000
